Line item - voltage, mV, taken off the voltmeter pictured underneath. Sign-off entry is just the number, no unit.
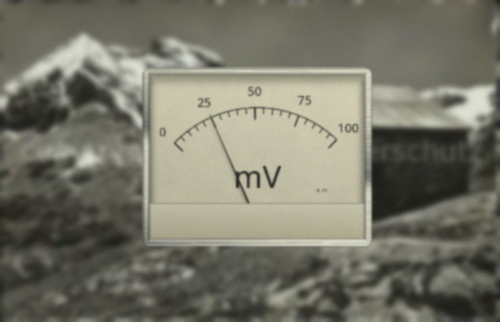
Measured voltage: 25
